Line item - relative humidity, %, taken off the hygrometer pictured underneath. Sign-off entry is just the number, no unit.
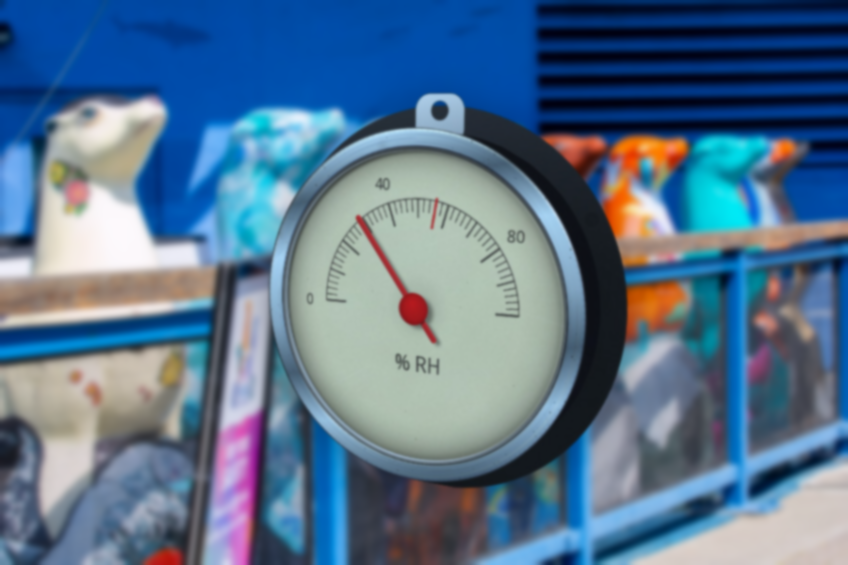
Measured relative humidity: 30
